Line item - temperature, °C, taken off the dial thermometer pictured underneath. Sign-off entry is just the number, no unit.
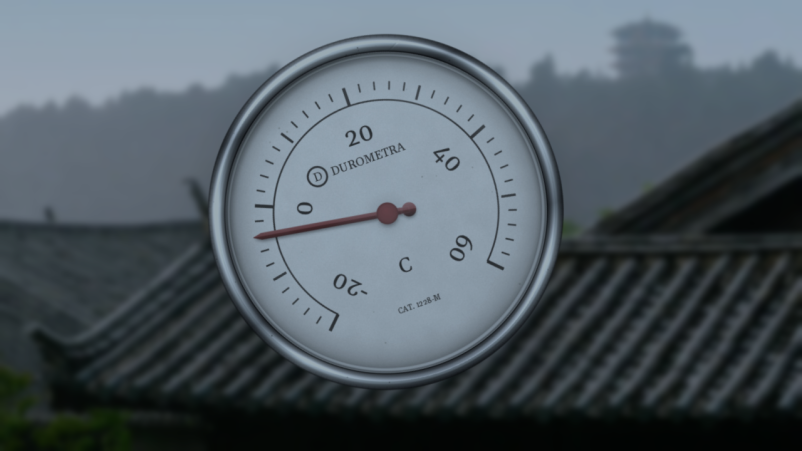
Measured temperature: -4
